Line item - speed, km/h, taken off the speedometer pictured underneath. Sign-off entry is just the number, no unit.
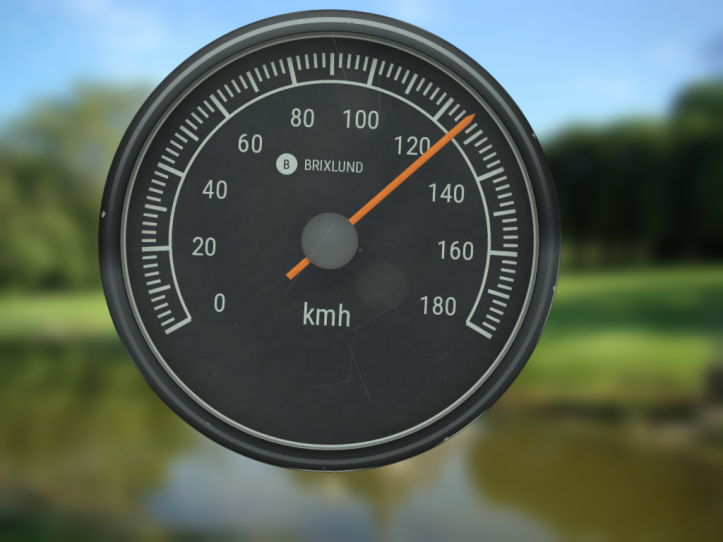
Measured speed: 126
